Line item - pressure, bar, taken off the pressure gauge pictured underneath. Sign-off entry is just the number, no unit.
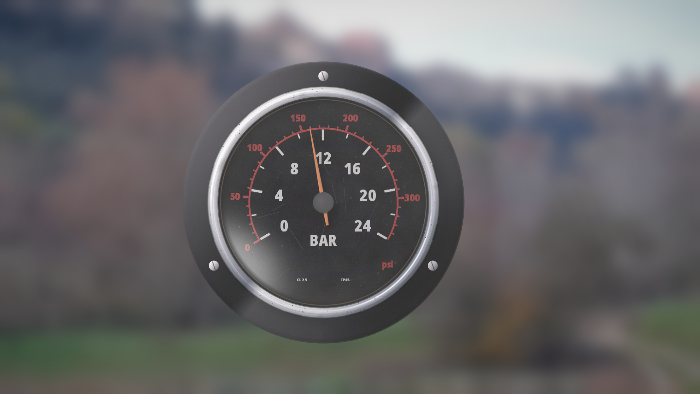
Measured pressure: 11
